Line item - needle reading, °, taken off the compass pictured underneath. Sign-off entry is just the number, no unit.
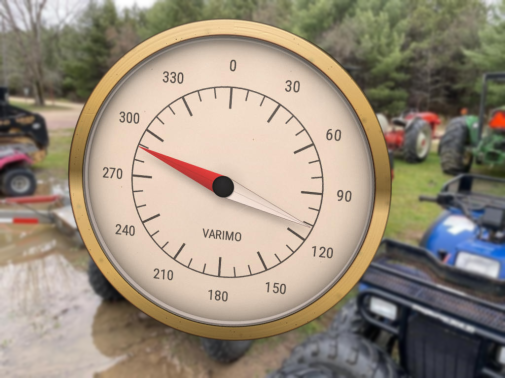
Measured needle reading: 290
